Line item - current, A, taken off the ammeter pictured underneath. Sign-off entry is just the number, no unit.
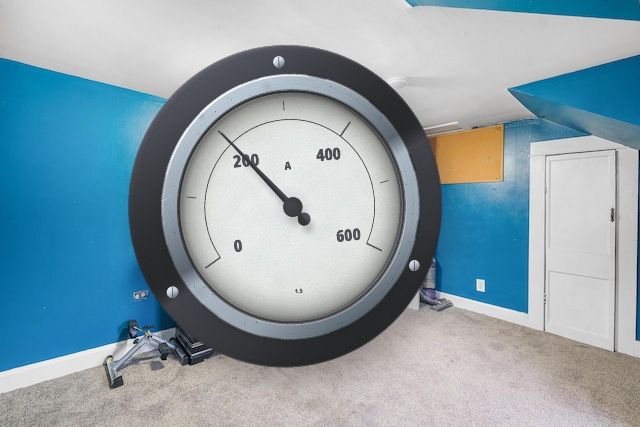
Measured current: 200
